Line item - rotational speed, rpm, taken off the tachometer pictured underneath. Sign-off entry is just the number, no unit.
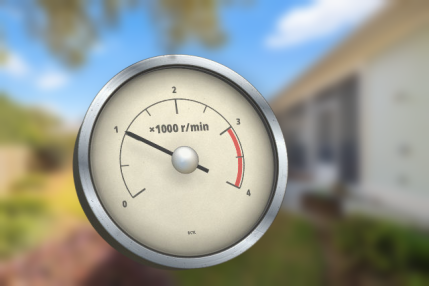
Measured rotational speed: 1000
